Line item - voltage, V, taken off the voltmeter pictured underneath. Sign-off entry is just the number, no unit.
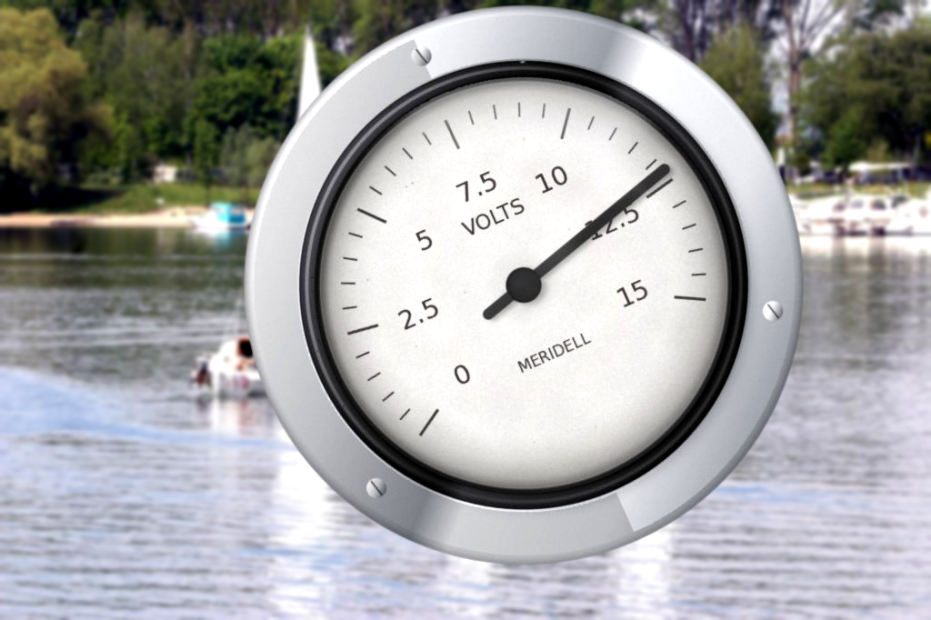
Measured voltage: 12.25
